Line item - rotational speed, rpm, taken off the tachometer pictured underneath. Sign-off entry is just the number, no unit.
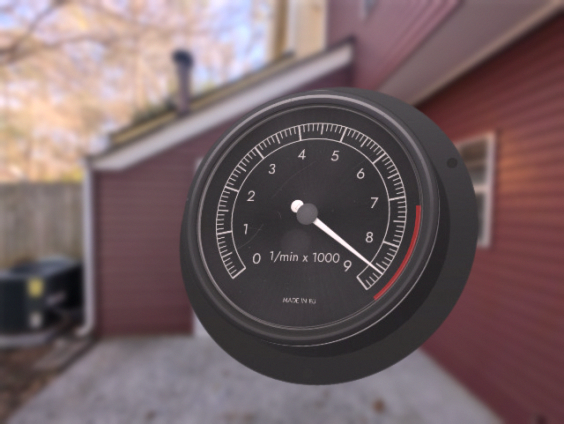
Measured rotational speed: 8600
